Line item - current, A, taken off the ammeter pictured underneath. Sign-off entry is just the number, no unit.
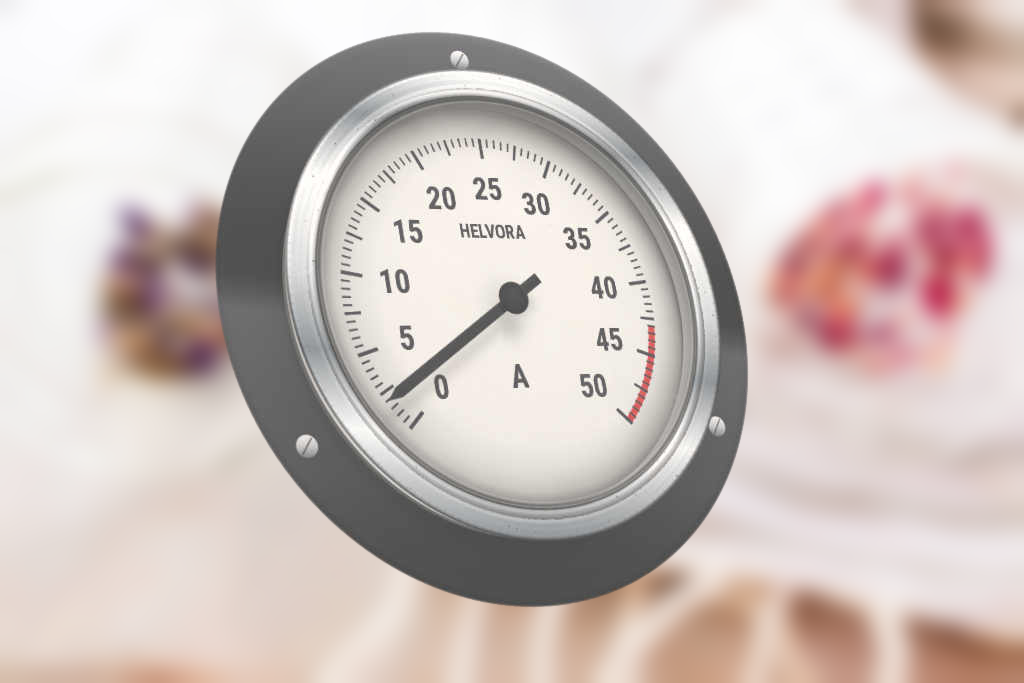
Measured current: 2
